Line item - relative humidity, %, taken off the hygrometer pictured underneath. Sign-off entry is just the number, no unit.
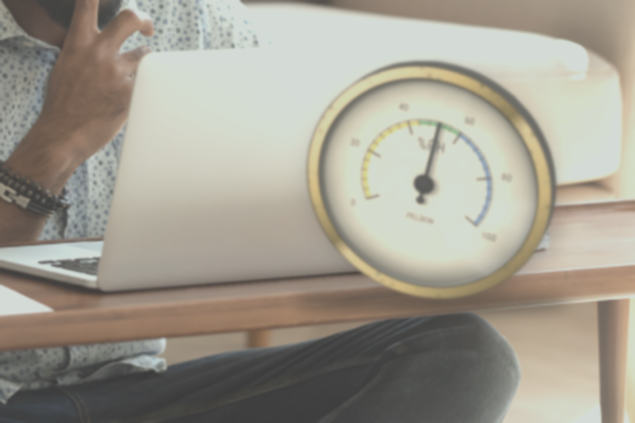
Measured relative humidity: 52
